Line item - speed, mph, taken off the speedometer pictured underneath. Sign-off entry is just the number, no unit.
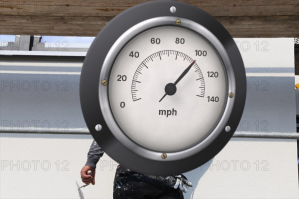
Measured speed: 100
